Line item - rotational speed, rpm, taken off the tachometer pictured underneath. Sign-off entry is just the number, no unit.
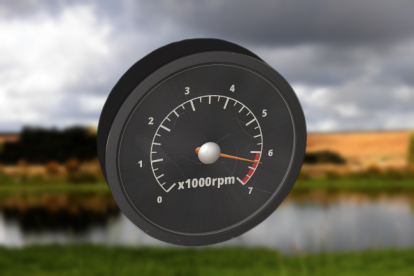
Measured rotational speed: 6250
